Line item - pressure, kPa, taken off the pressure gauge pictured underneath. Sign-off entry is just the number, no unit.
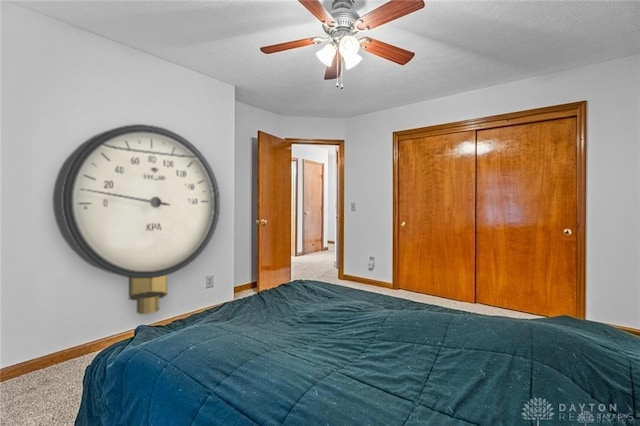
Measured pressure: 10
